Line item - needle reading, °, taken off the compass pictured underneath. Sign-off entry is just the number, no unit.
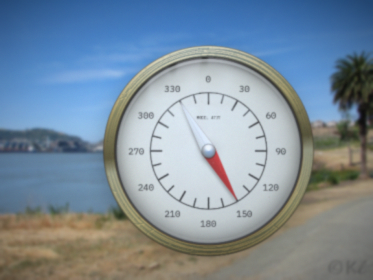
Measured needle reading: 150
